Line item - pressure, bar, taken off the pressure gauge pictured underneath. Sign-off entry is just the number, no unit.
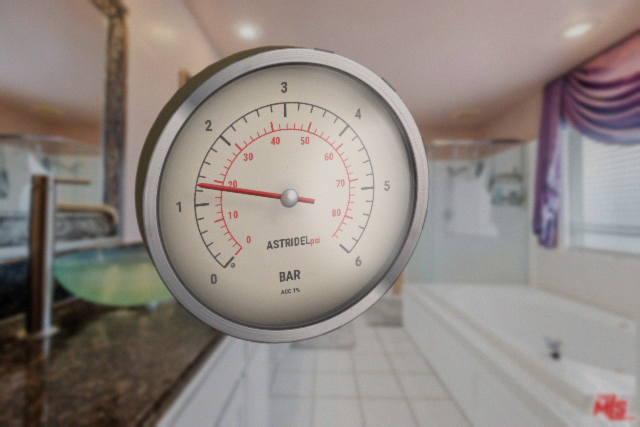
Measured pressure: 1.3
